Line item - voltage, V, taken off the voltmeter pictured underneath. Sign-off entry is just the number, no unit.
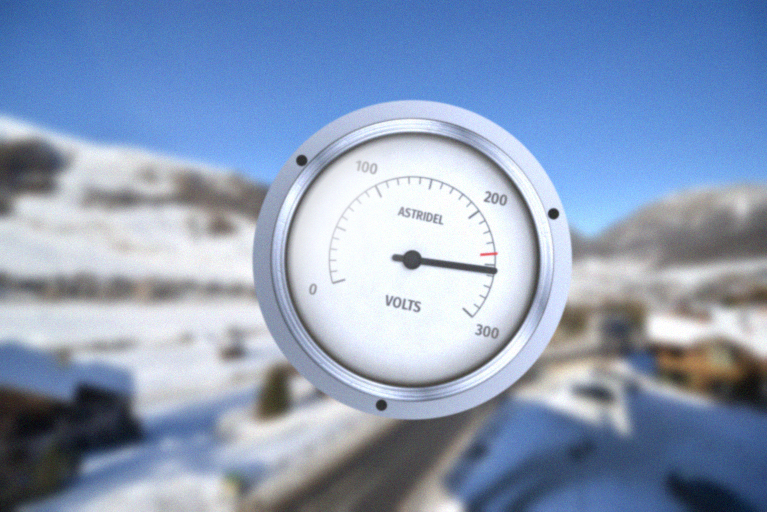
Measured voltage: 255
